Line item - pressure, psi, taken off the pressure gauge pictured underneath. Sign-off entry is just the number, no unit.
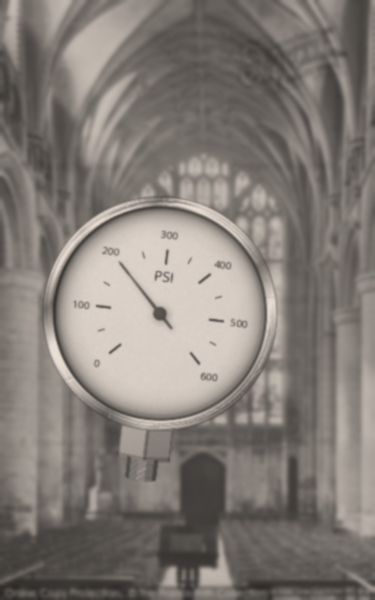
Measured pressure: 200
